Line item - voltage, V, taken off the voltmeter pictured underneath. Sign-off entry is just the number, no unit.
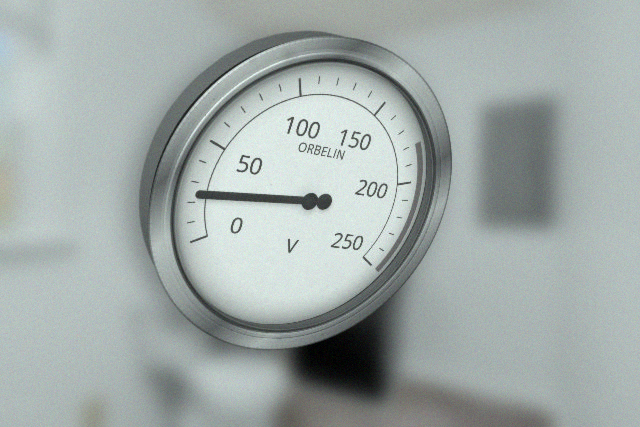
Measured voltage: 25
